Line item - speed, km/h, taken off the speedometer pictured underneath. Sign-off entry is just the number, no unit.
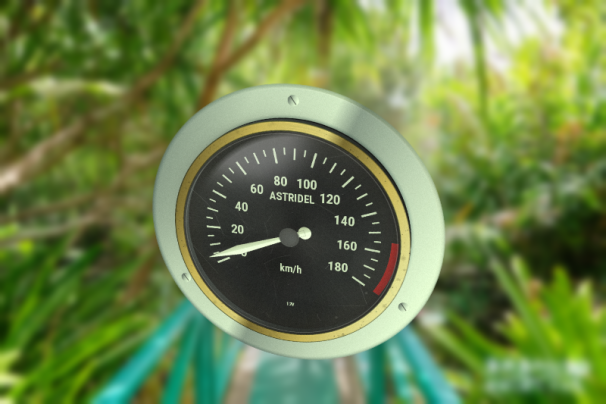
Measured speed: 5
